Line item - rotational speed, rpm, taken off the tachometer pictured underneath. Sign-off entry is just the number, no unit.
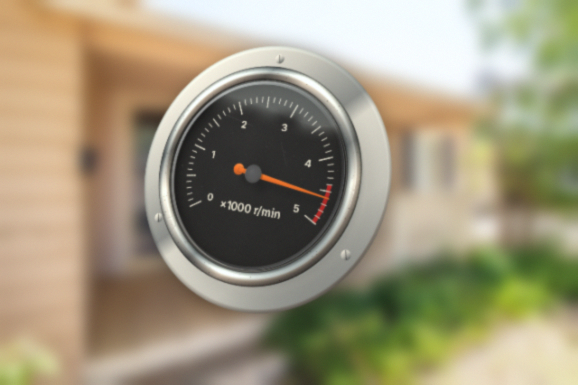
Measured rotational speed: 4600
